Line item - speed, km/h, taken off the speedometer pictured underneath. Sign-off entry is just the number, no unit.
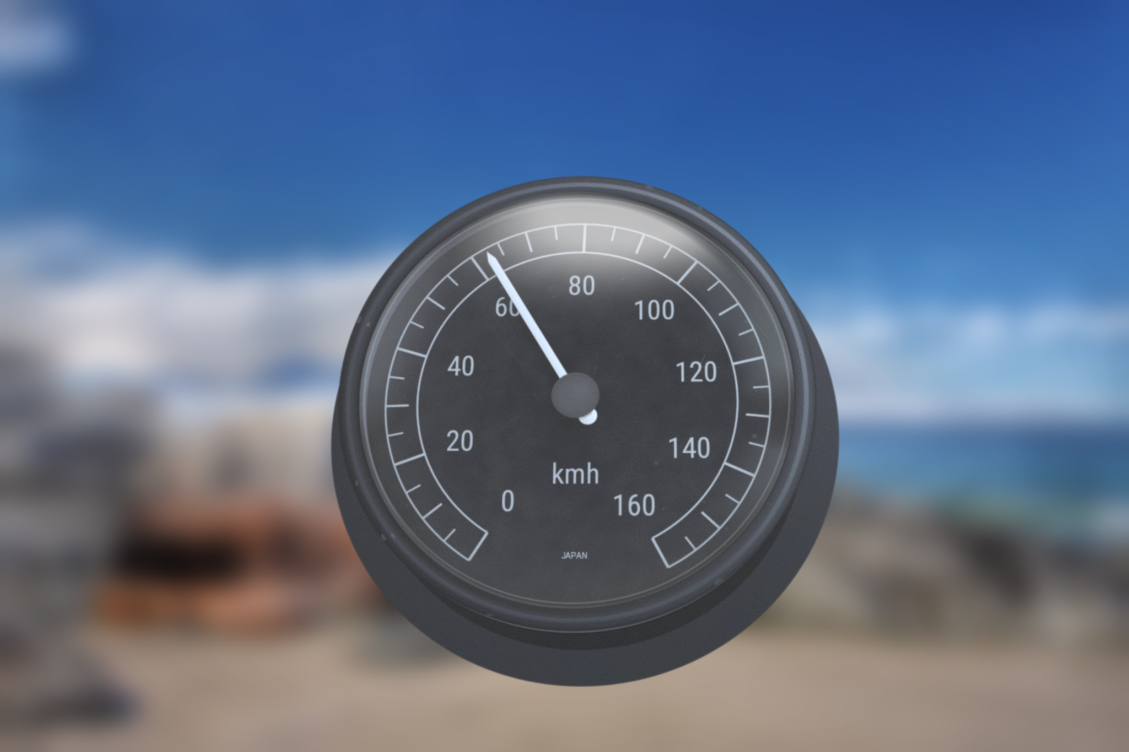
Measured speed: 62.5
